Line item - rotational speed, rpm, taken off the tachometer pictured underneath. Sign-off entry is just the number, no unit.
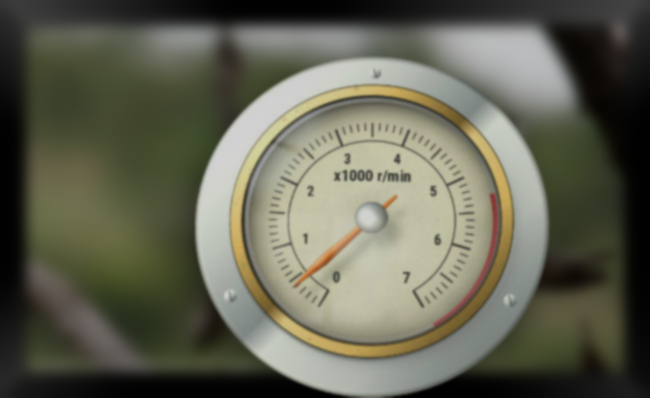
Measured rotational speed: 400
